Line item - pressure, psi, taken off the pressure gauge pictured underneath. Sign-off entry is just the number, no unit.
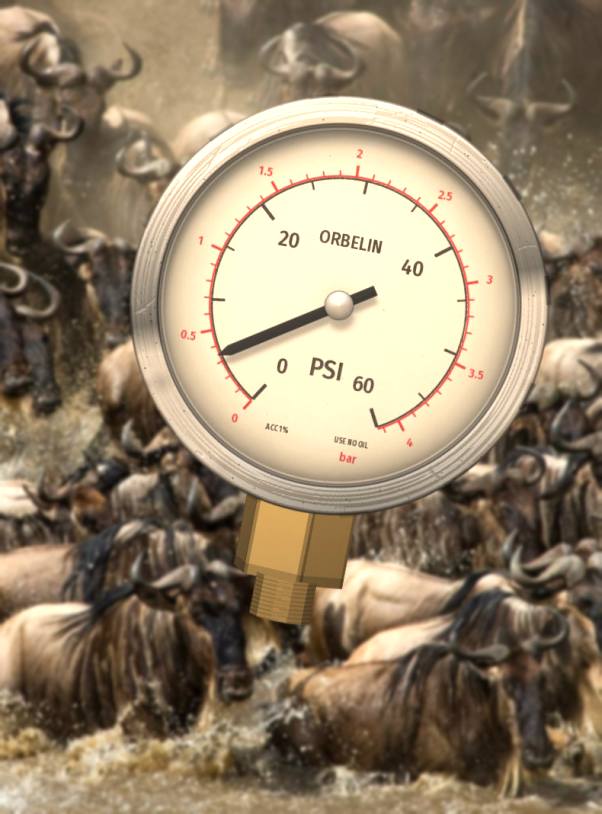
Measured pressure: 5
